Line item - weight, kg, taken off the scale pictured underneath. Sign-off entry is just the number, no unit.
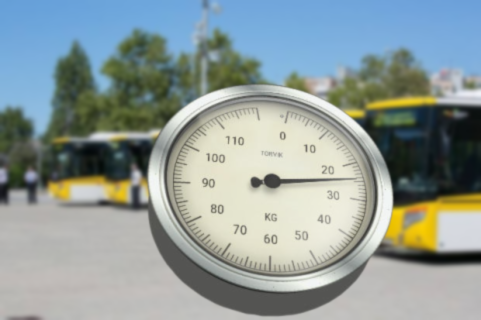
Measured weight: 25
